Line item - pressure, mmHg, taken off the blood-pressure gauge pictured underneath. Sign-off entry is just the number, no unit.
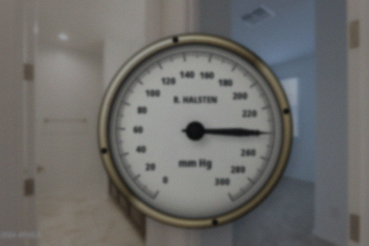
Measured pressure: 240
